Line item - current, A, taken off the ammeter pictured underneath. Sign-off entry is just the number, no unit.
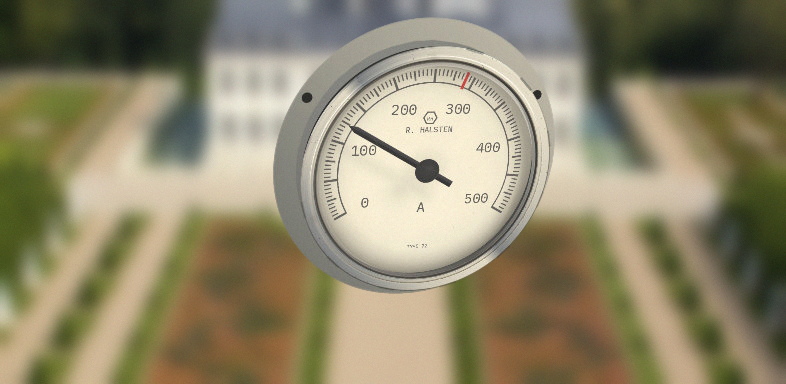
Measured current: 125
